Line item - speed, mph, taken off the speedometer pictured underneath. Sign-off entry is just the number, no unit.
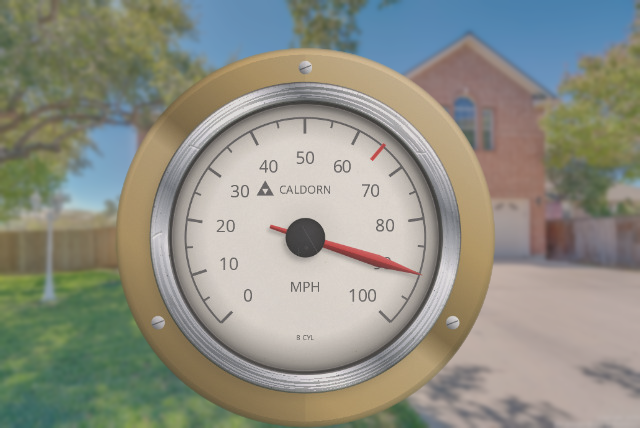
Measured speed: 90
